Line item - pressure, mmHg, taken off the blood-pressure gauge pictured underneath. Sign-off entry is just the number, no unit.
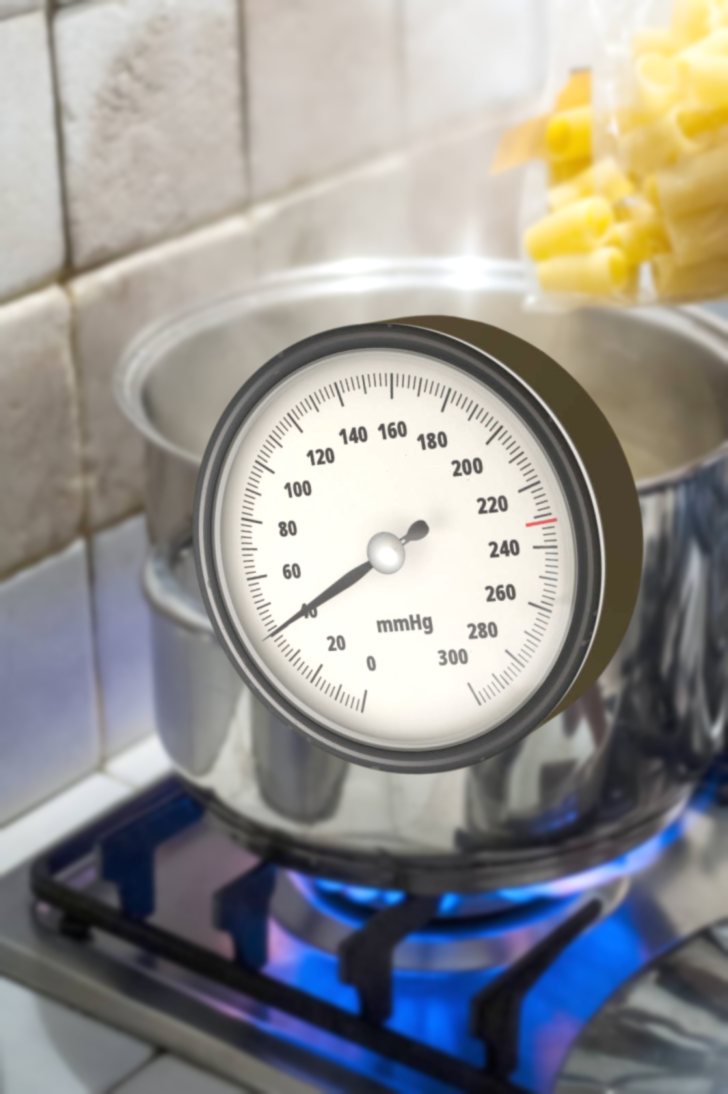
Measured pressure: 40
